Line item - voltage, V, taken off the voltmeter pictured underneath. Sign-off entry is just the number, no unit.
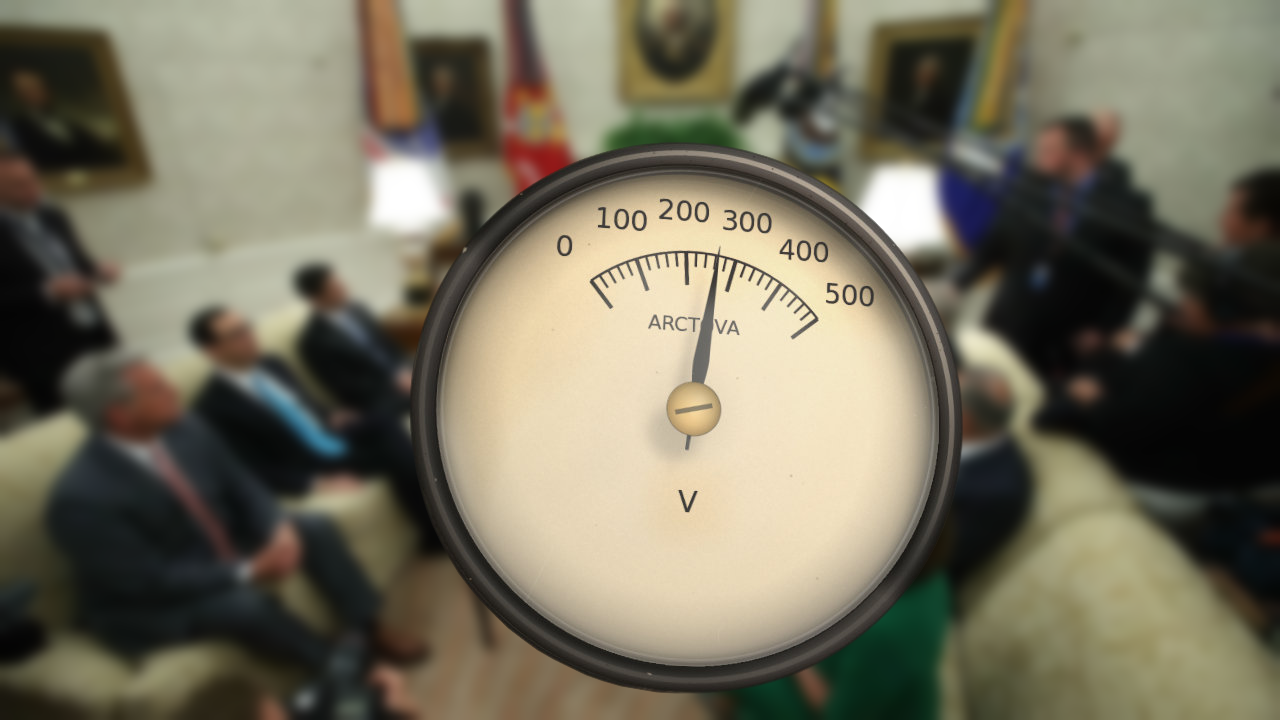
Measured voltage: 260
